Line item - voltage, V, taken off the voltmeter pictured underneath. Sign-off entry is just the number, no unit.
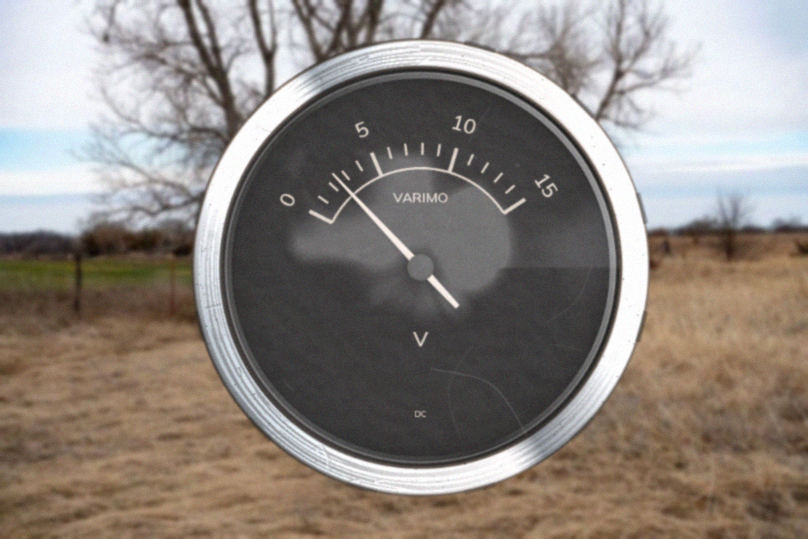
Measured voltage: 2.5
